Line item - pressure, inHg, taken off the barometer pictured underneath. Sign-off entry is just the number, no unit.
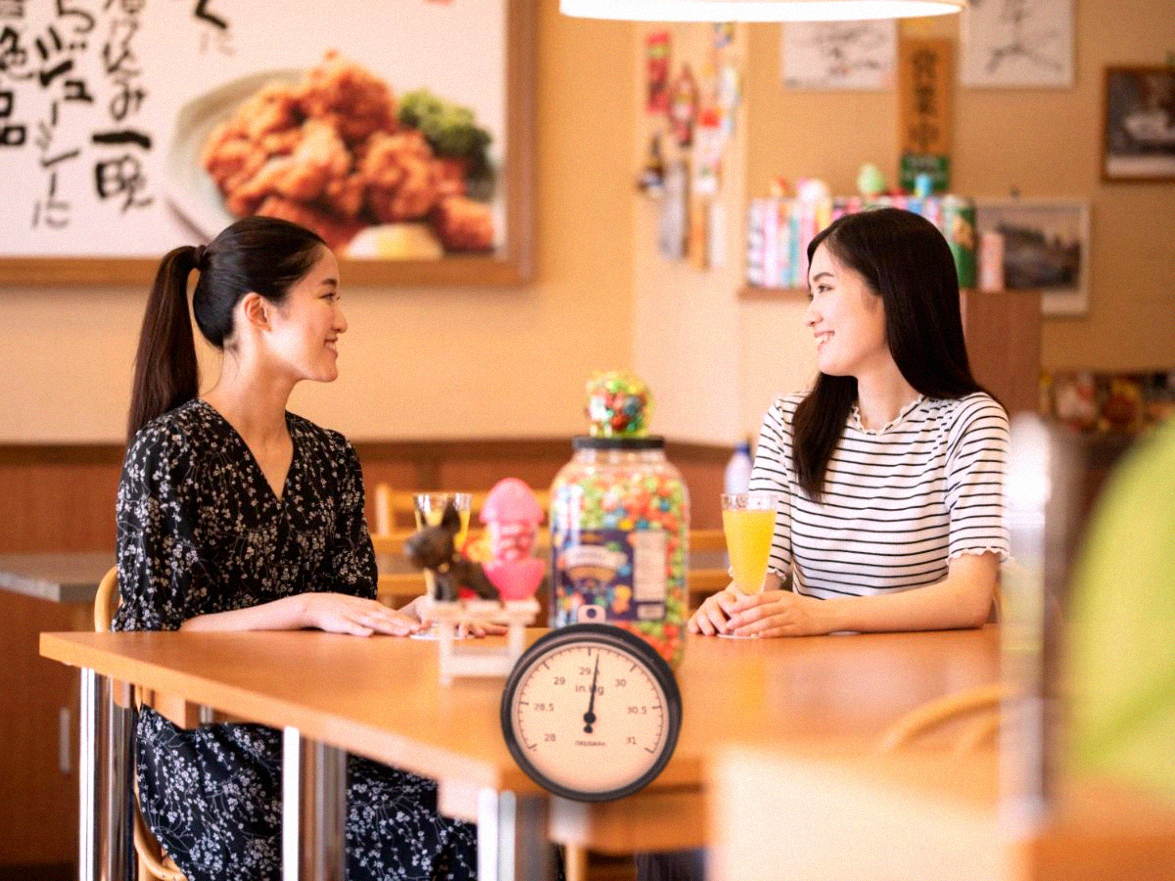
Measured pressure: 29.6
